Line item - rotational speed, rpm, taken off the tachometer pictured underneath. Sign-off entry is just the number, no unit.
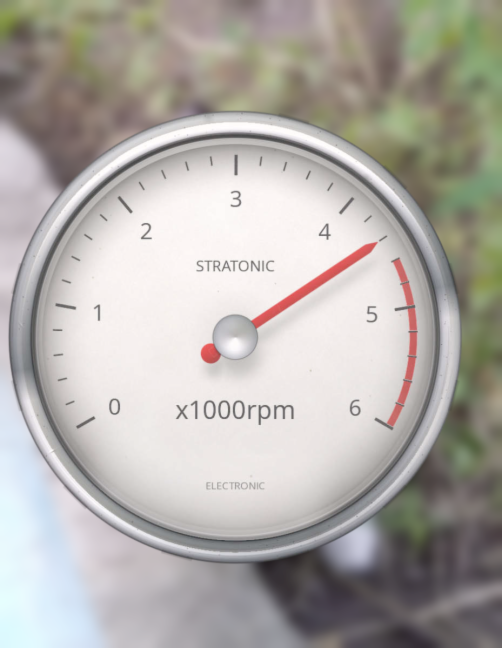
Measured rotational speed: 4400
